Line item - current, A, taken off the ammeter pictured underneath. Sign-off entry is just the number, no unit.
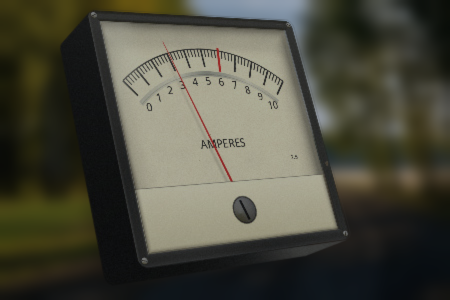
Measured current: 3
